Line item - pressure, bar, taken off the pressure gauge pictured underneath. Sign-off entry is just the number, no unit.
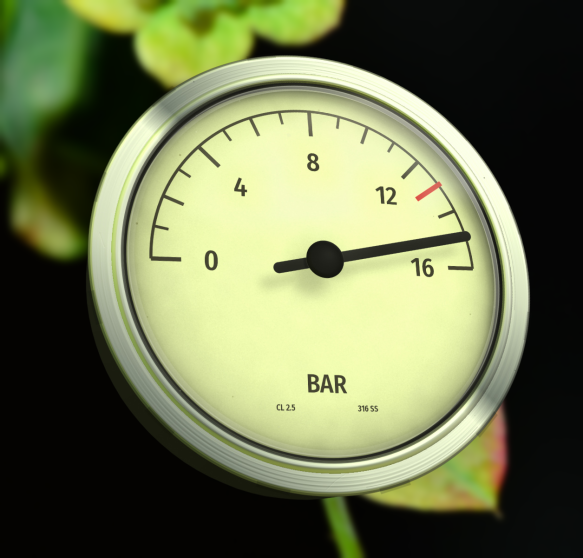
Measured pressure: 15
